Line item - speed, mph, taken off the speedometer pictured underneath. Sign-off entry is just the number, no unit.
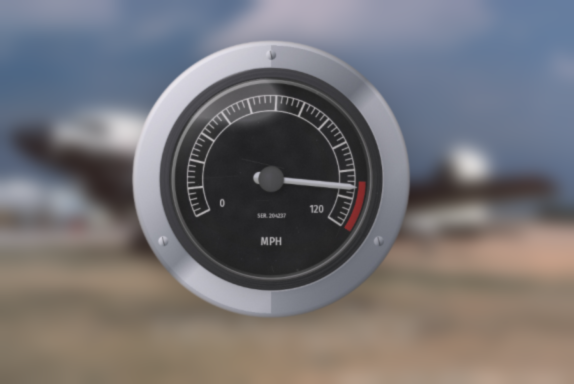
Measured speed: 106
